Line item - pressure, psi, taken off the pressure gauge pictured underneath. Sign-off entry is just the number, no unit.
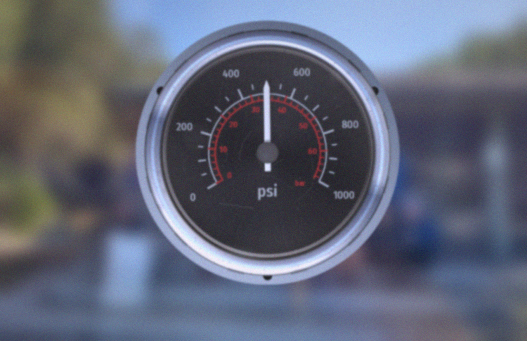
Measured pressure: 500
